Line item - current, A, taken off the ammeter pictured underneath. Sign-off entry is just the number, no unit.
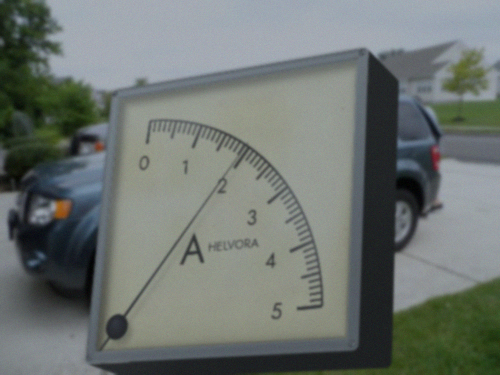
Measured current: 2
